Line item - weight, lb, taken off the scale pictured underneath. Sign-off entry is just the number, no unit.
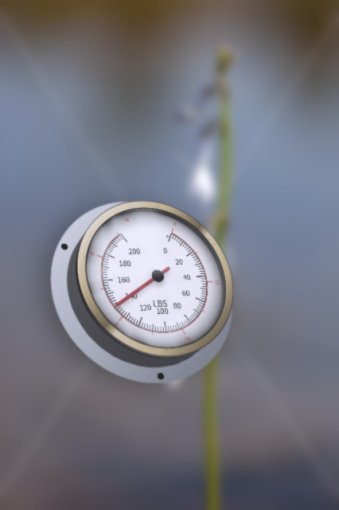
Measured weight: 140
